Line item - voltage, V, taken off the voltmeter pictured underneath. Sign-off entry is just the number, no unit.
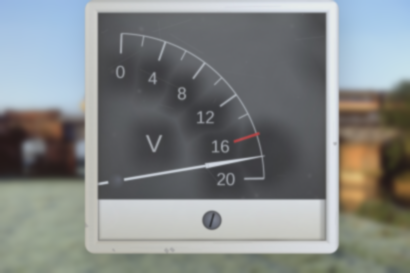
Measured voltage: 18
